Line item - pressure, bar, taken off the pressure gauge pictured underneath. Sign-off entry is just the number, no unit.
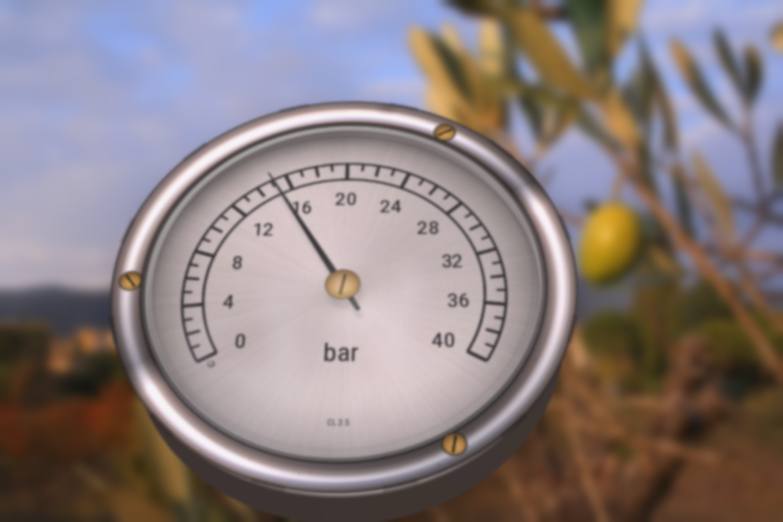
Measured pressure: 15
